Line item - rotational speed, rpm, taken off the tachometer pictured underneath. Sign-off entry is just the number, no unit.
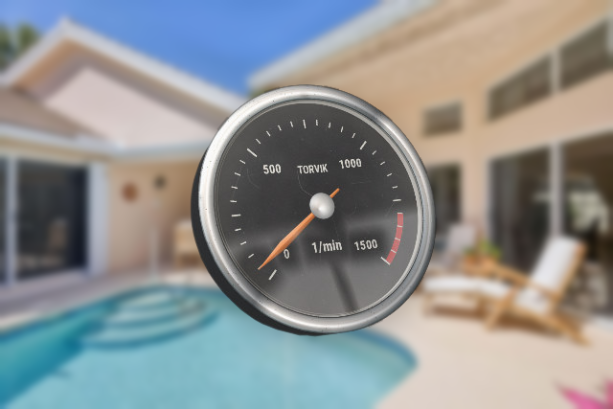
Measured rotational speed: 50
